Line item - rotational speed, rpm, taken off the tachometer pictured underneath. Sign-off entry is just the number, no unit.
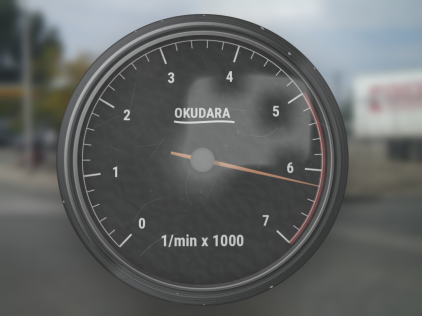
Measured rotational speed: 6200
